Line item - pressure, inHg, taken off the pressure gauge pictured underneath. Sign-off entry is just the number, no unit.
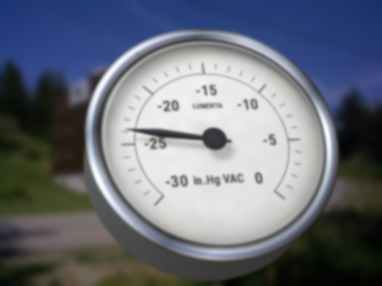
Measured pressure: -24
